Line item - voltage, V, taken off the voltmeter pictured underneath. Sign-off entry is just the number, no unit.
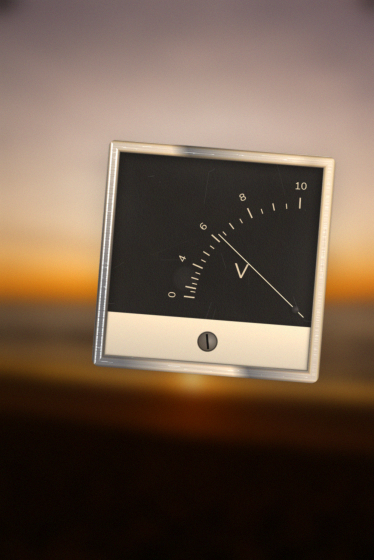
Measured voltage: 6.25
